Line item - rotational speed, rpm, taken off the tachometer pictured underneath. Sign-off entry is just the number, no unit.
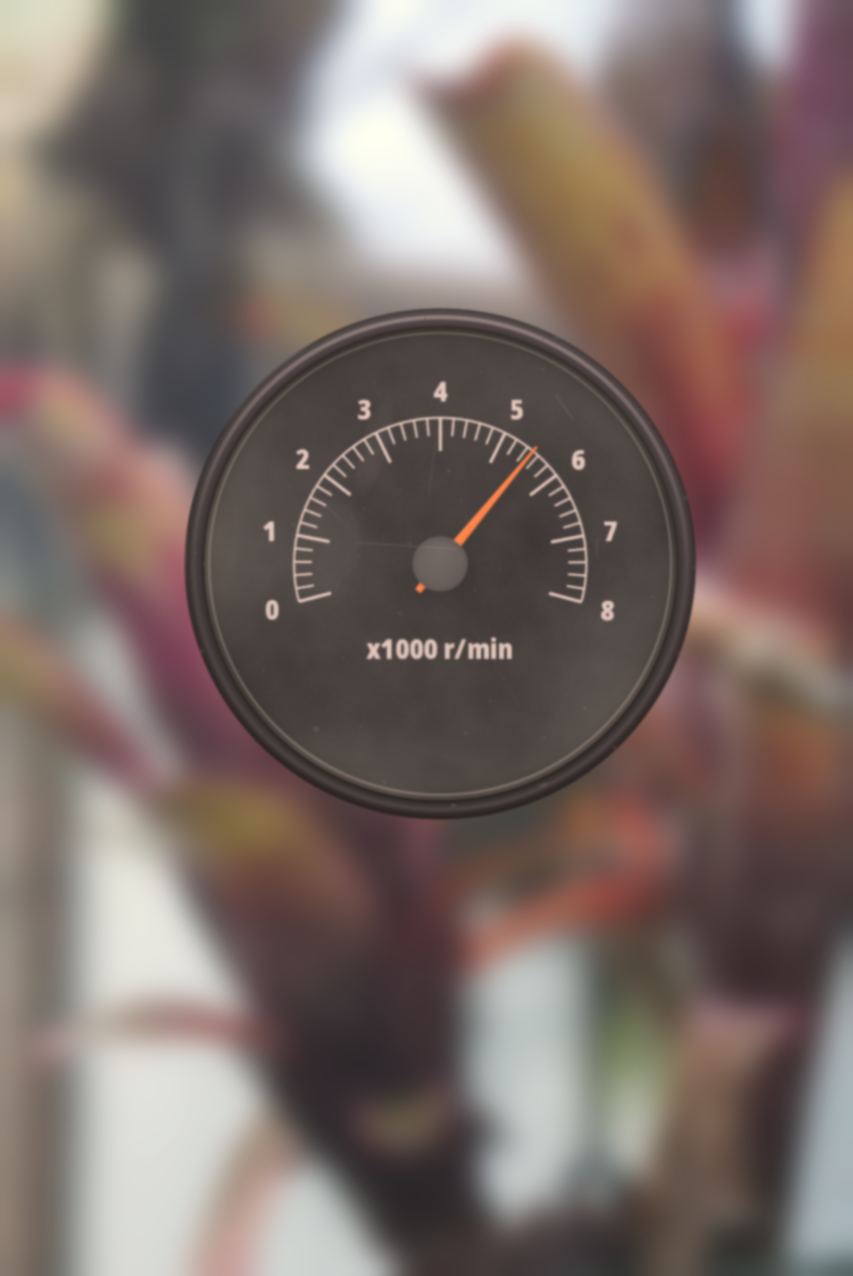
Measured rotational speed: 5500
